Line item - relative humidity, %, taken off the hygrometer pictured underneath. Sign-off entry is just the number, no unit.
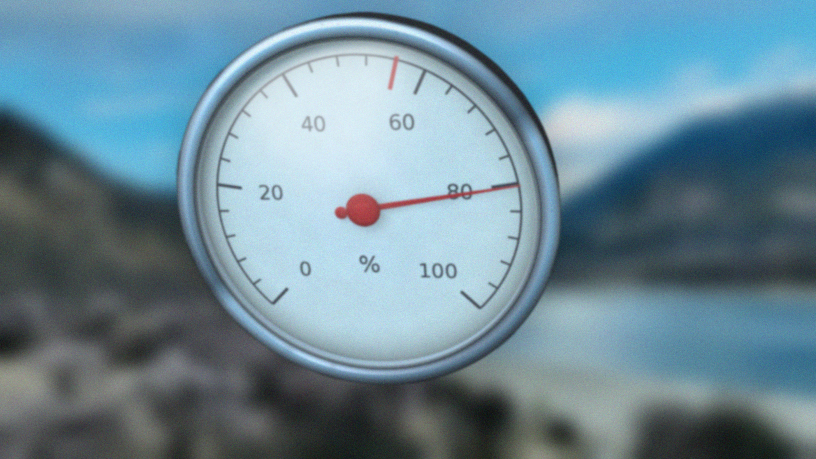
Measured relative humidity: 80
